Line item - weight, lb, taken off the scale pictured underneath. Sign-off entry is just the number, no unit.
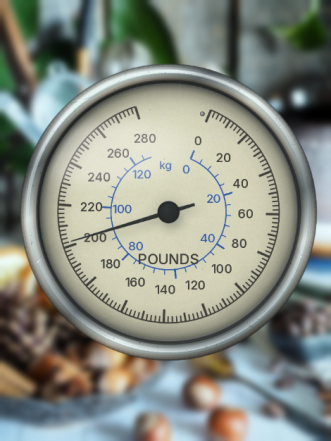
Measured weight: 202
